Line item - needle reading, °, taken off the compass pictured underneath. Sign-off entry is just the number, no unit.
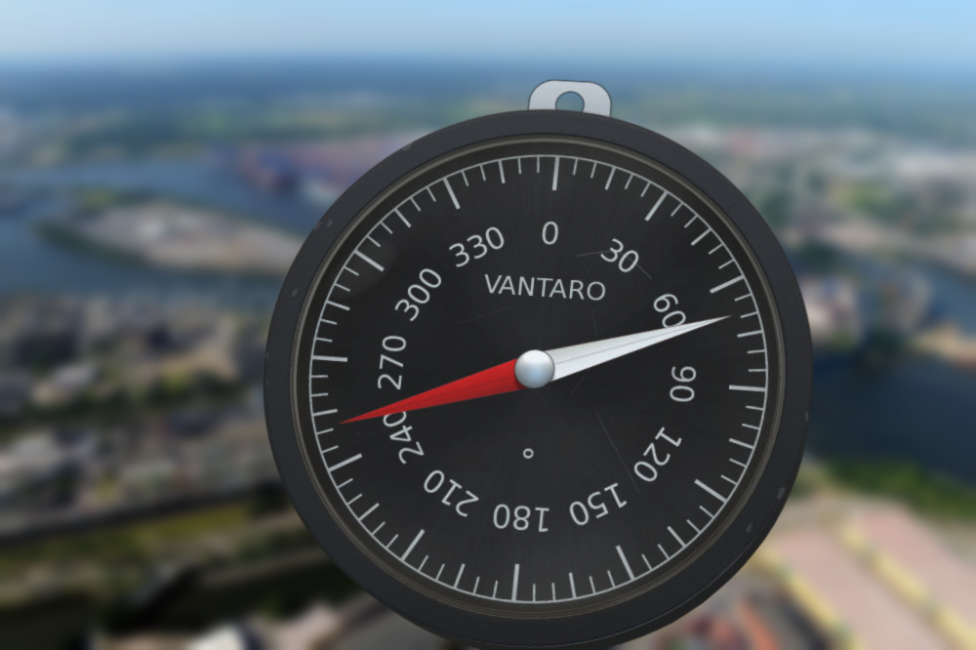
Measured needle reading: 250
